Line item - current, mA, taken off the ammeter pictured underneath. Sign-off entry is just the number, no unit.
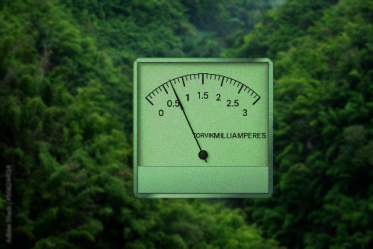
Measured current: 0.7
